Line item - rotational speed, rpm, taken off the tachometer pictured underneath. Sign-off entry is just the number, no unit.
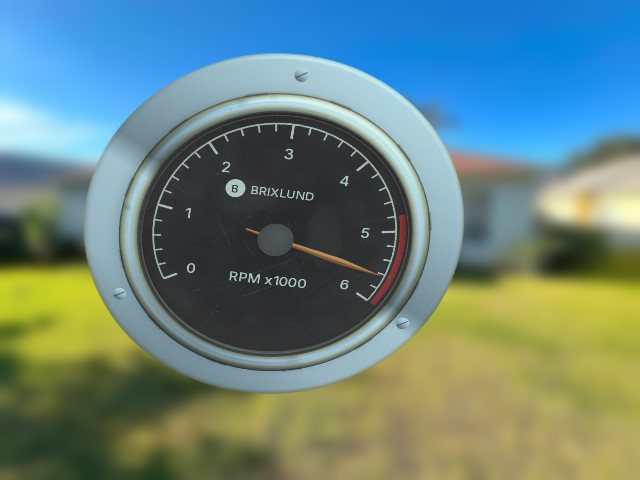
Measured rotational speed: 5600
